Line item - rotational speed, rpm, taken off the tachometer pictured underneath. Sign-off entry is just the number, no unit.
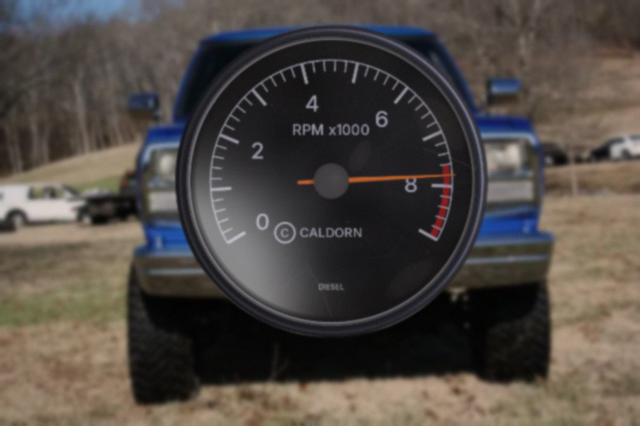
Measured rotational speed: 7800
